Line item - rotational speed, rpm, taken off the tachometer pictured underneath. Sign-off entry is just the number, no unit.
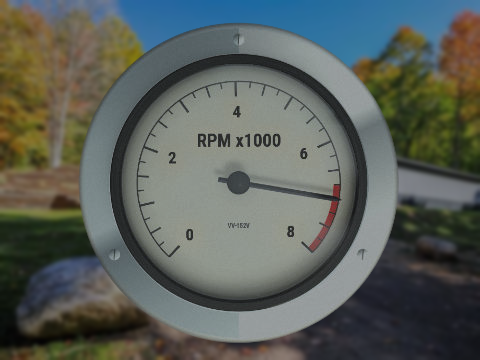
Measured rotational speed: 7000
